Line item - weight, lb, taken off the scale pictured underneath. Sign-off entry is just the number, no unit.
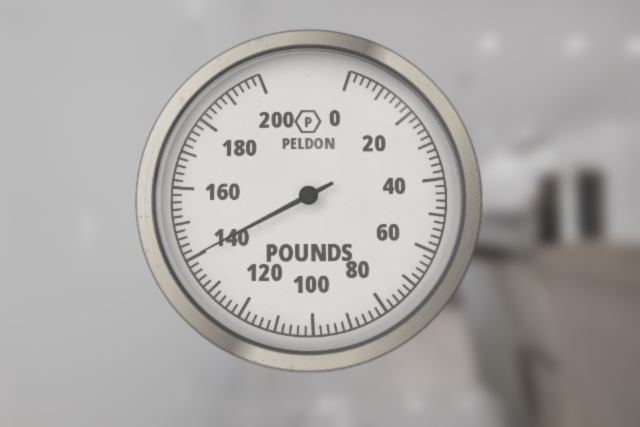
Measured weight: 140
